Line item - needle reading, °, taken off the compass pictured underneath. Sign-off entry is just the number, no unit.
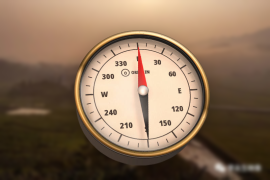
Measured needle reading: 0
